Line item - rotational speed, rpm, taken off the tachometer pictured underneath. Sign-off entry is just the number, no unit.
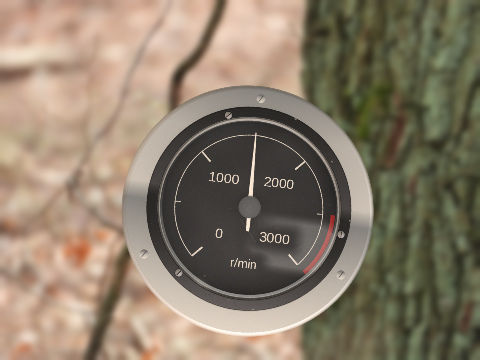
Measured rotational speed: 1500
